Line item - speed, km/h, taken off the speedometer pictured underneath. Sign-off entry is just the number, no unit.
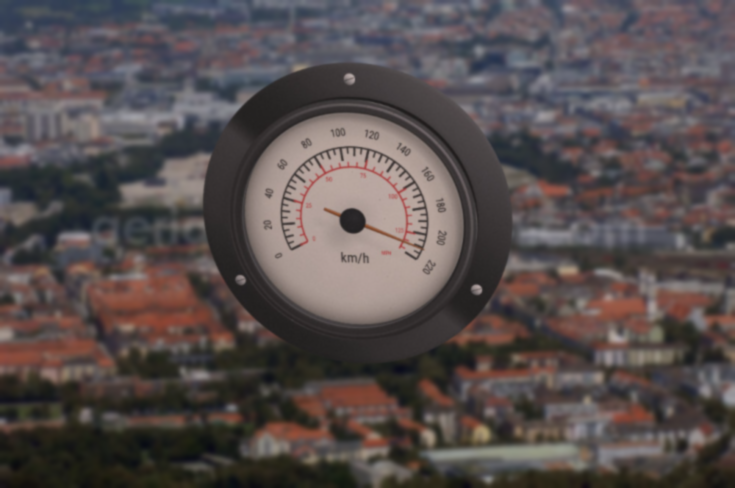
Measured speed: 210
